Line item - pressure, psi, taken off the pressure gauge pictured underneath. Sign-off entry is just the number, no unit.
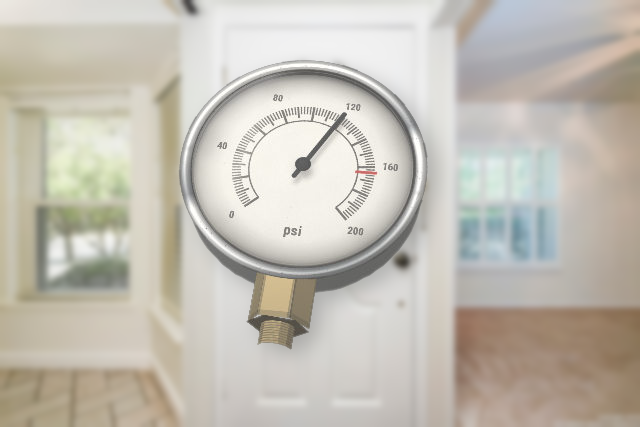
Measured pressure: 120
